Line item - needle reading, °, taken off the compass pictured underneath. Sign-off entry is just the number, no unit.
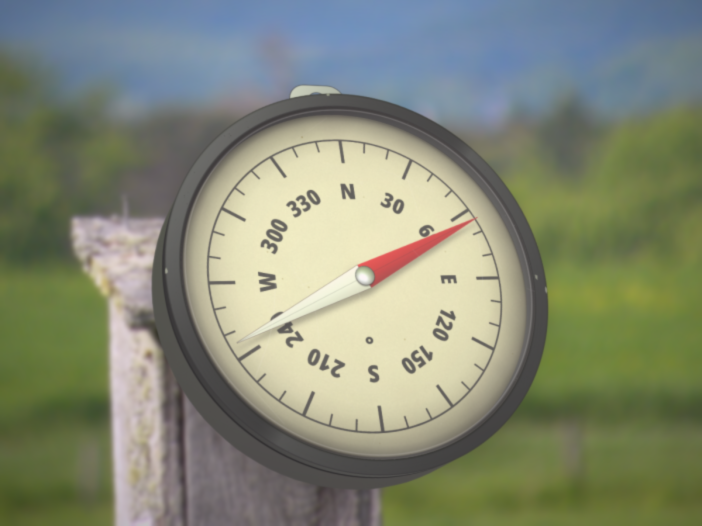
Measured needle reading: 65
